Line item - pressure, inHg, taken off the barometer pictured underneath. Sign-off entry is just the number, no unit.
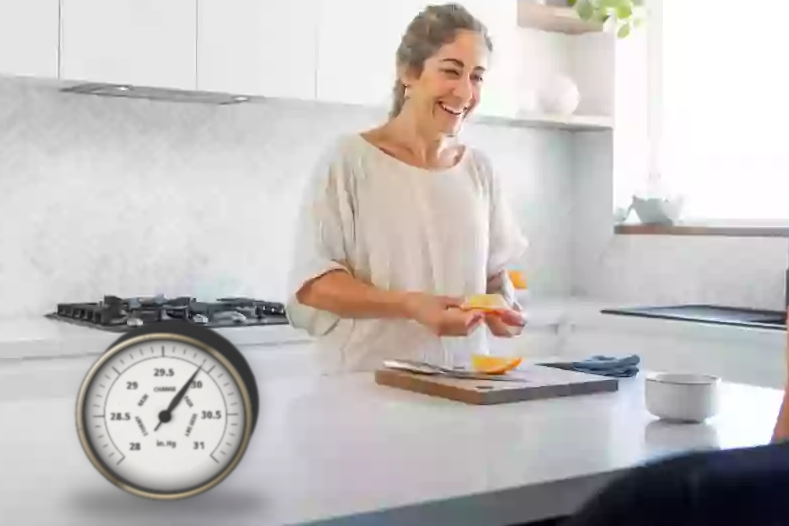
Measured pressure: 29.9
